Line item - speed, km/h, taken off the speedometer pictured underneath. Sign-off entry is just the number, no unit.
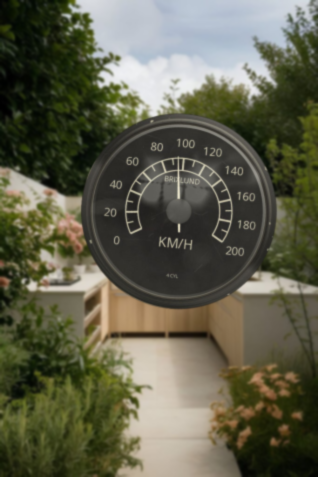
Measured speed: 95
